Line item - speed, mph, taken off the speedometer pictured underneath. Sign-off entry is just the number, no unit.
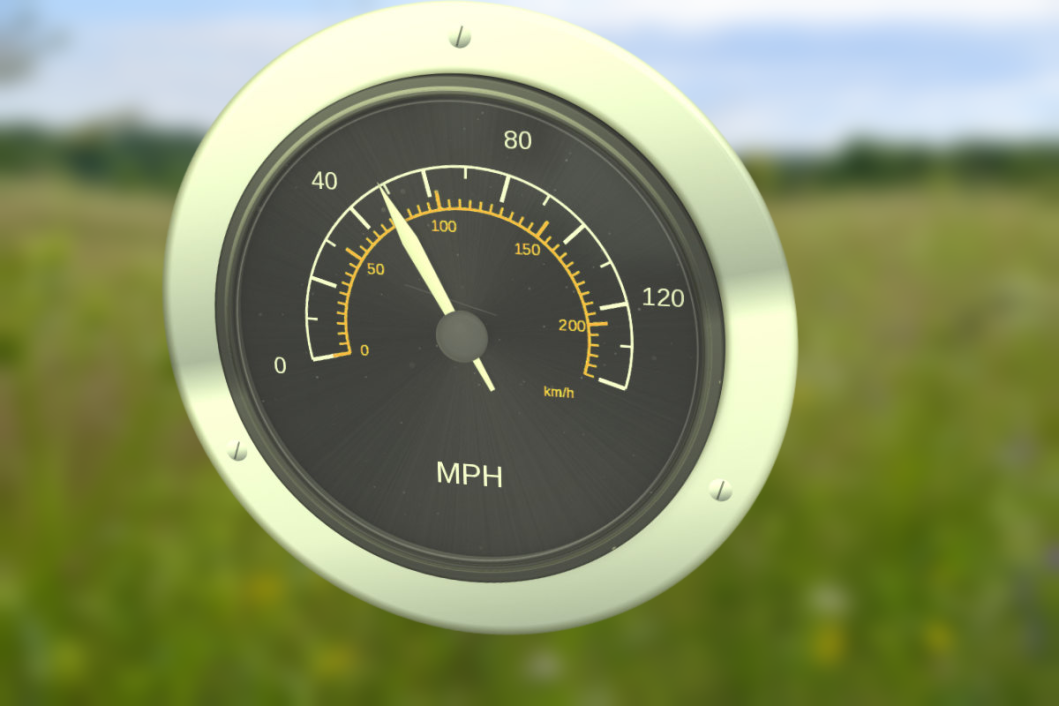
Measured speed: 50
